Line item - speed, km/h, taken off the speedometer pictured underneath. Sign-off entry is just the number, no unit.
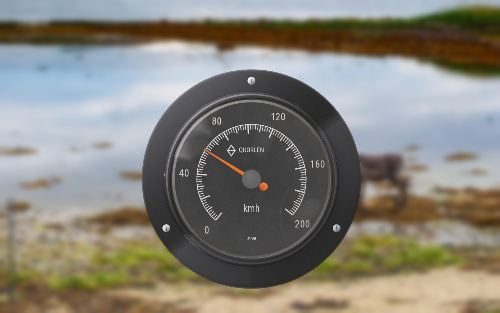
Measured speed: 60
